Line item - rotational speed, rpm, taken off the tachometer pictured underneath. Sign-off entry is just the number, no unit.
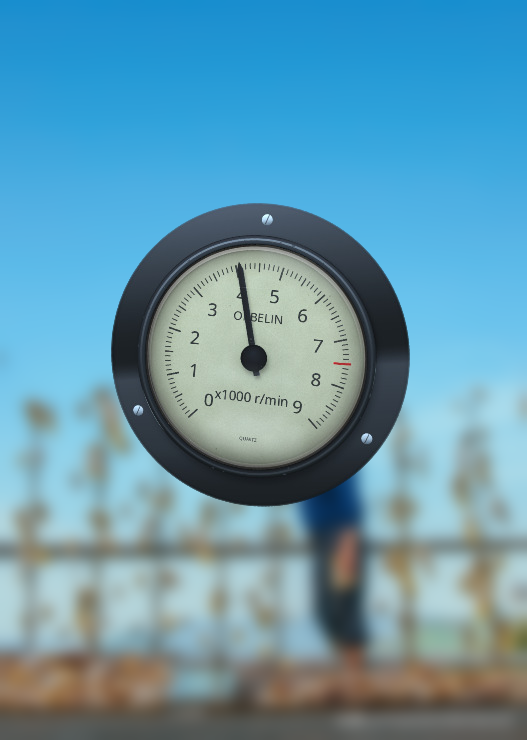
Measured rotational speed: 4100
